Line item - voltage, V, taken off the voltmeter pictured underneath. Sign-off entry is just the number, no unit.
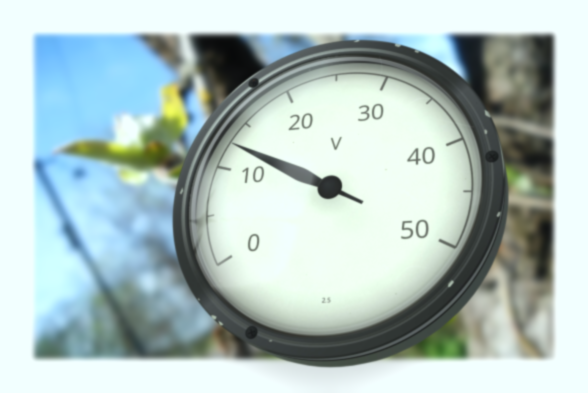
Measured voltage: 12.5
